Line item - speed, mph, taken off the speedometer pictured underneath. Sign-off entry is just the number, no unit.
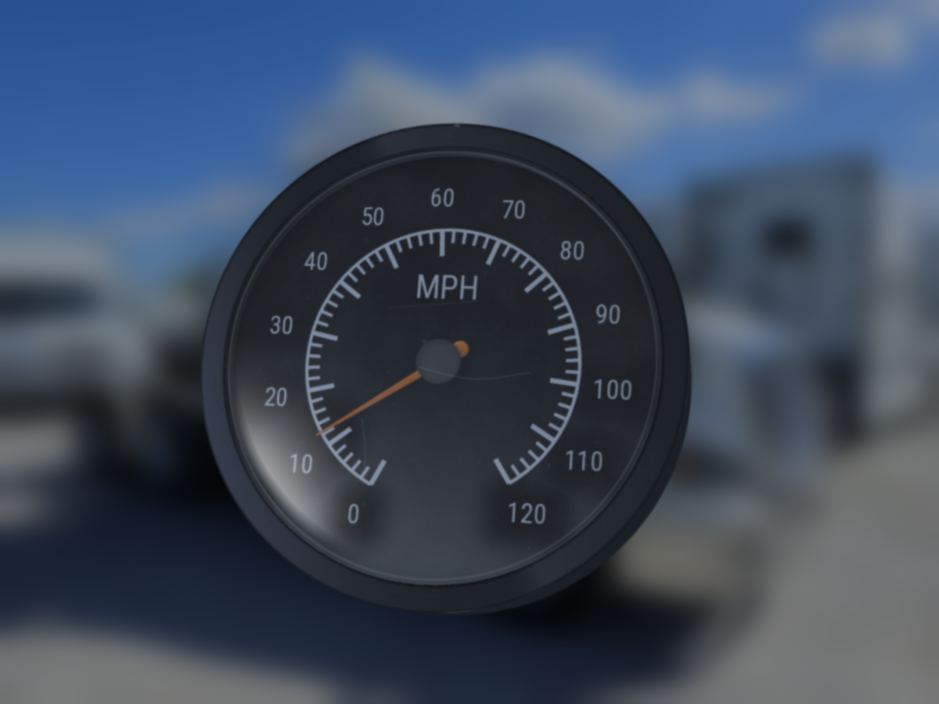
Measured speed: 12
